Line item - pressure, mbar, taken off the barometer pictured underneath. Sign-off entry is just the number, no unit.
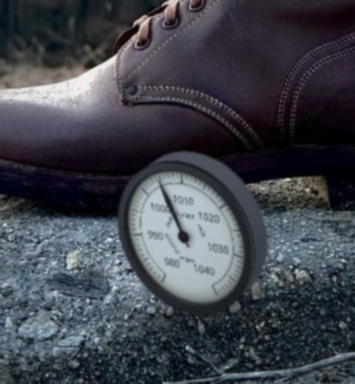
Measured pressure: 1005
